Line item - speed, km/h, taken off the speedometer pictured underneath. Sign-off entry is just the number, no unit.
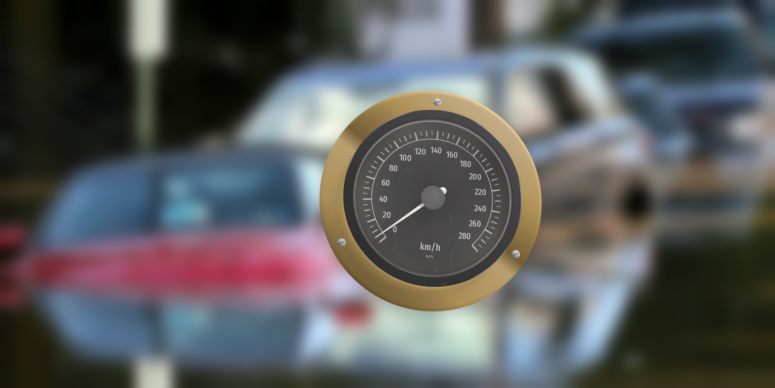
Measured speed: 5
